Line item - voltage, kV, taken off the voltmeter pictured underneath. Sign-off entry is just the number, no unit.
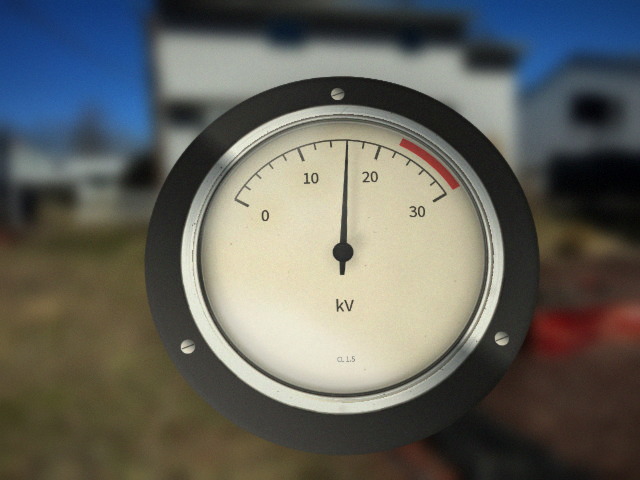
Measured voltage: 16
